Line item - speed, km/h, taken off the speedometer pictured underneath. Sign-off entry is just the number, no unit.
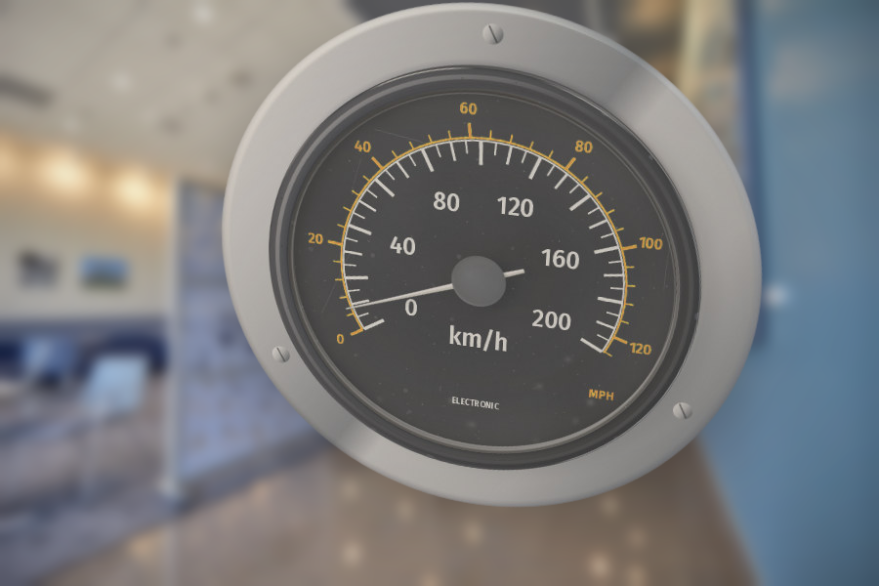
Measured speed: 10
